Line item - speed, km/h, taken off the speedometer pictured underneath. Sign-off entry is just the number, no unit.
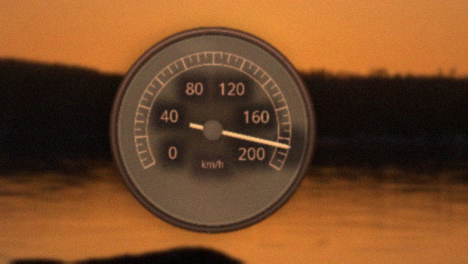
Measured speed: 185
